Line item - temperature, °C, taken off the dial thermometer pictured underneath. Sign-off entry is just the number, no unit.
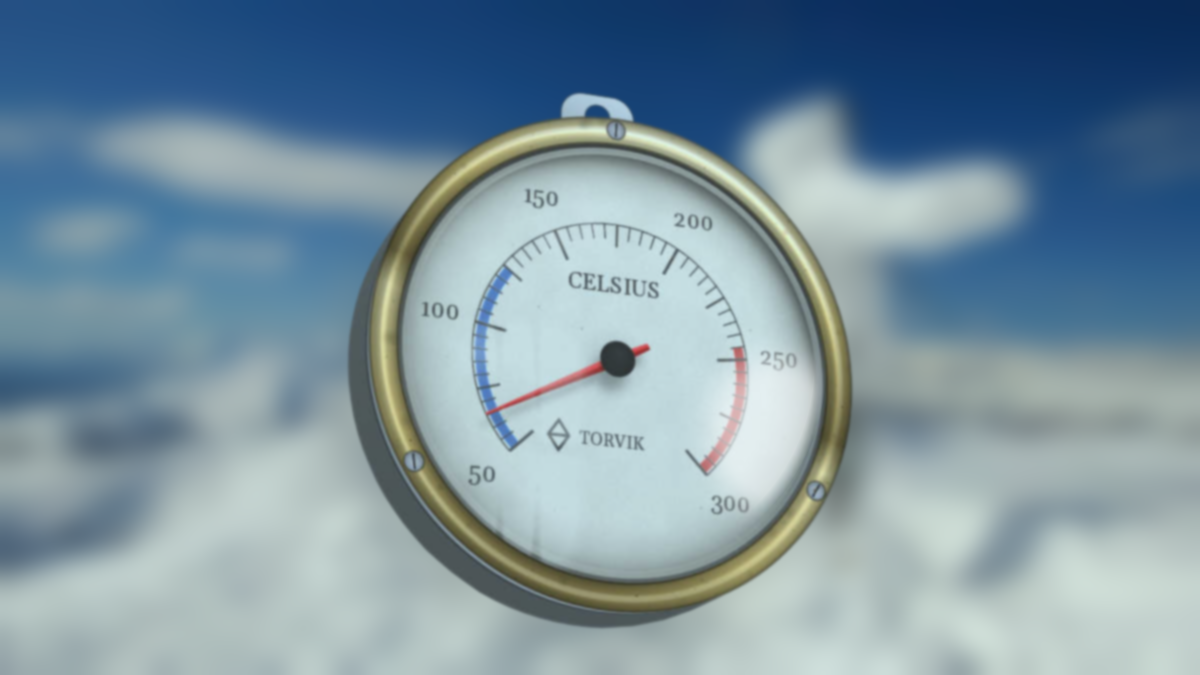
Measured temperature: 65
